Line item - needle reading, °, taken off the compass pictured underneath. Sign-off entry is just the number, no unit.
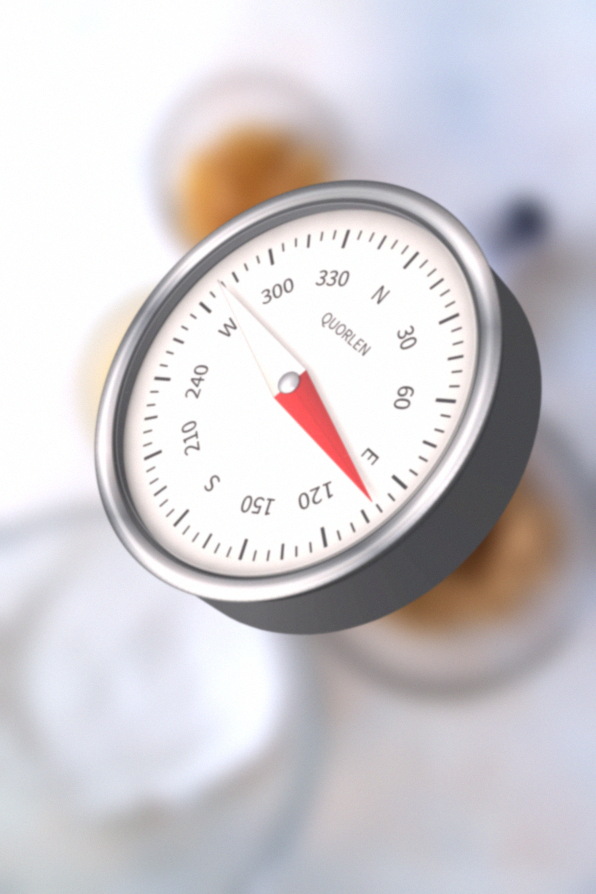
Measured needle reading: 100
